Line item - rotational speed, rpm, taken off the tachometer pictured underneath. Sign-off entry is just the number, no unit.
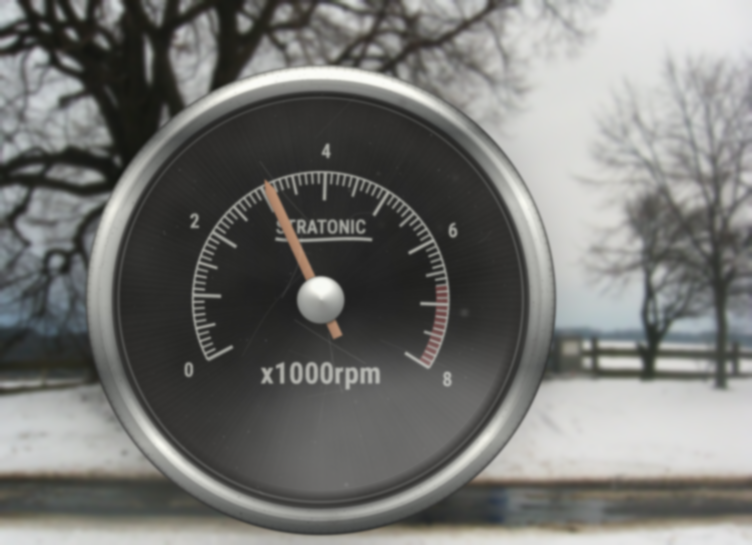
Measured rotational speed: 3100
